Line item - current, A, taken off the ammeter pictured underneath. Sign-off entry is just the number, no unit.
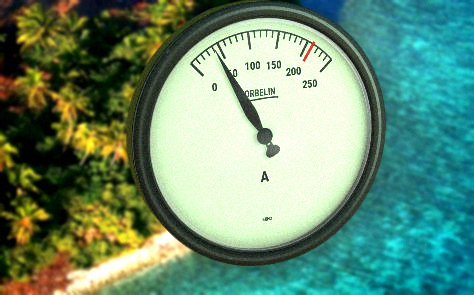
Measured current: 40
